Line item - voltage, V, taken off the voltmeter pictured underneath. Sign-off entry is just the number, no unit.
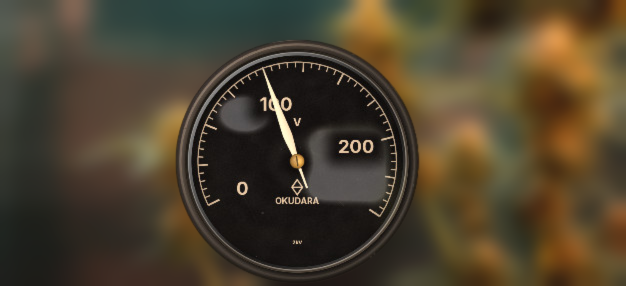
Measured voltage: 100
